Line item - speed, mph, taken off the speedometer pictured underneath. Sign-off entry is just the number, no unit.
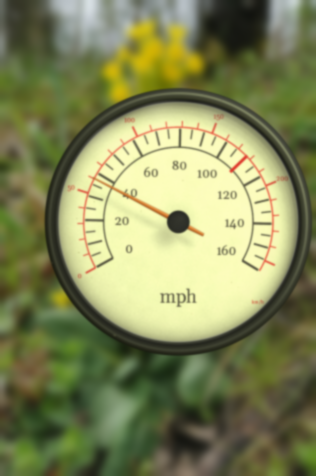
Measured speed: 37.5
